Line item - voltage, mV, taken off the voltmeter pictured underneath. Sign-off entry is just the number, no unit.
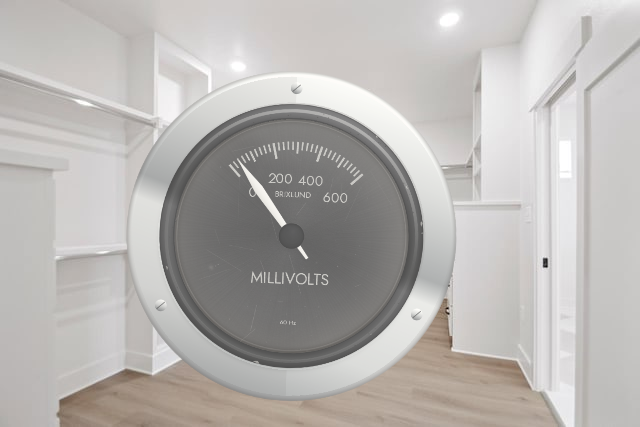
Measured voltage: 40
